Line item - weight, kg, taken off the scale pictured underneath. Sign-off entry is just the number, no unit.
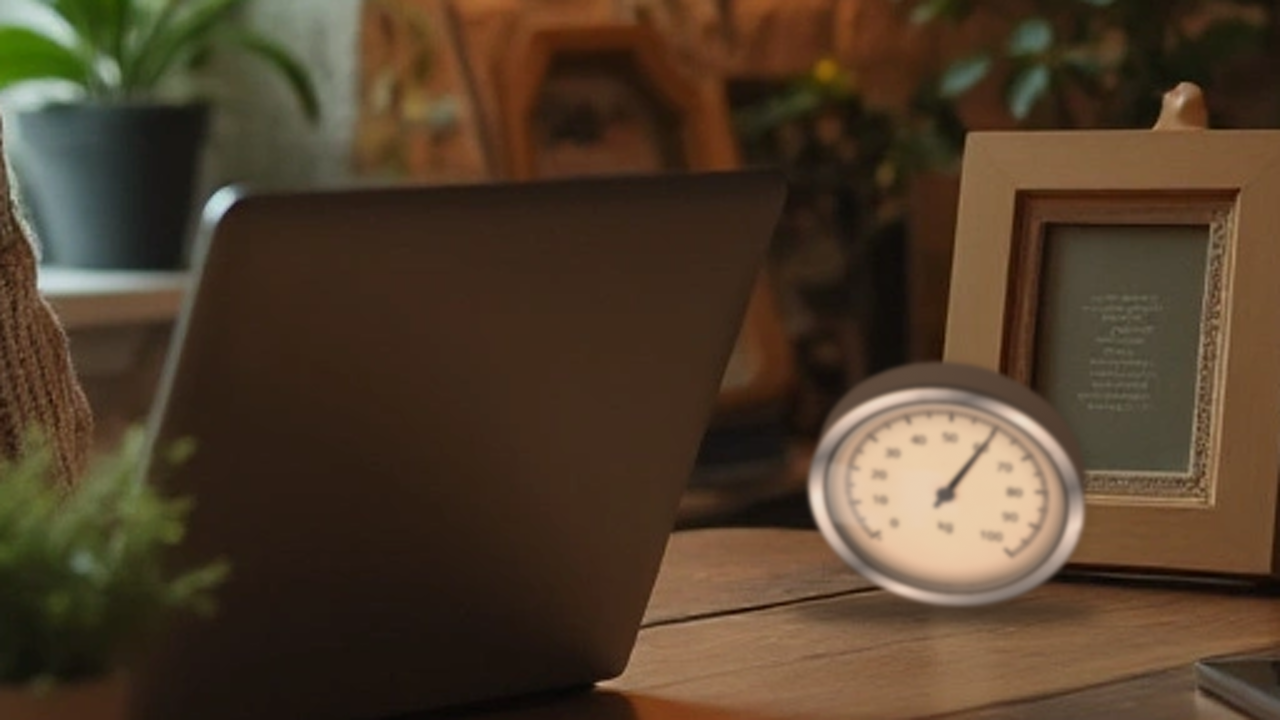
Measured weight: 60
